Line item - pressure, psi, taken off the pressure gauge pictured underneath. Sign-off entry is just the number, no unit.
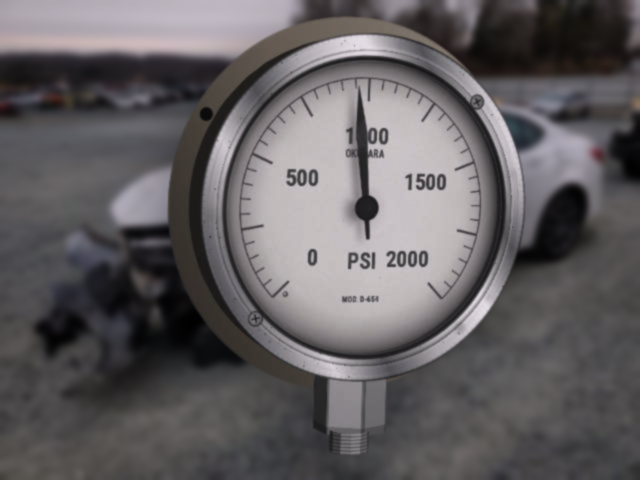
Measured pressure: 950
